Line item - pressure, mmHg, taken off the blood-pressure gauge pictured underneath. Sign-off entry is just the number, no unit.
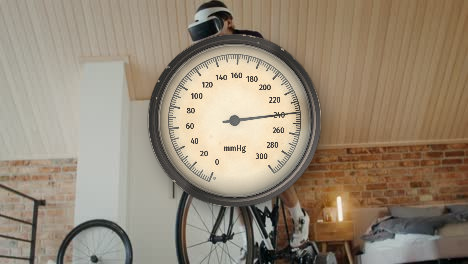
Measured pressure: 240
